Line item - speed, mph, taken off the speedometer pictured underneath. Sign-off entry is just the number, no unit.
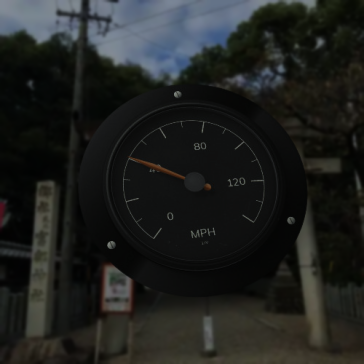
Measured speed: 40
